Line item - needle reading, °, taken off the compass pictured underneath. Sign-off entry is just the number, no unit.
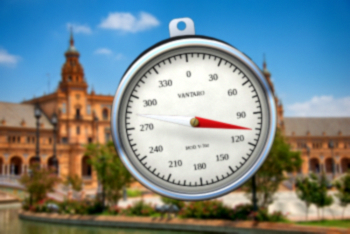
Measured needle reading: 105
